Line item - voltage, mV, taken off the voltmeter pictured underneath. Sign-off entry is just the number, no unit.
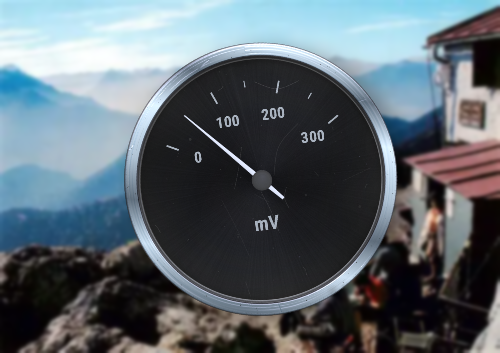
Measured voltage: 50
